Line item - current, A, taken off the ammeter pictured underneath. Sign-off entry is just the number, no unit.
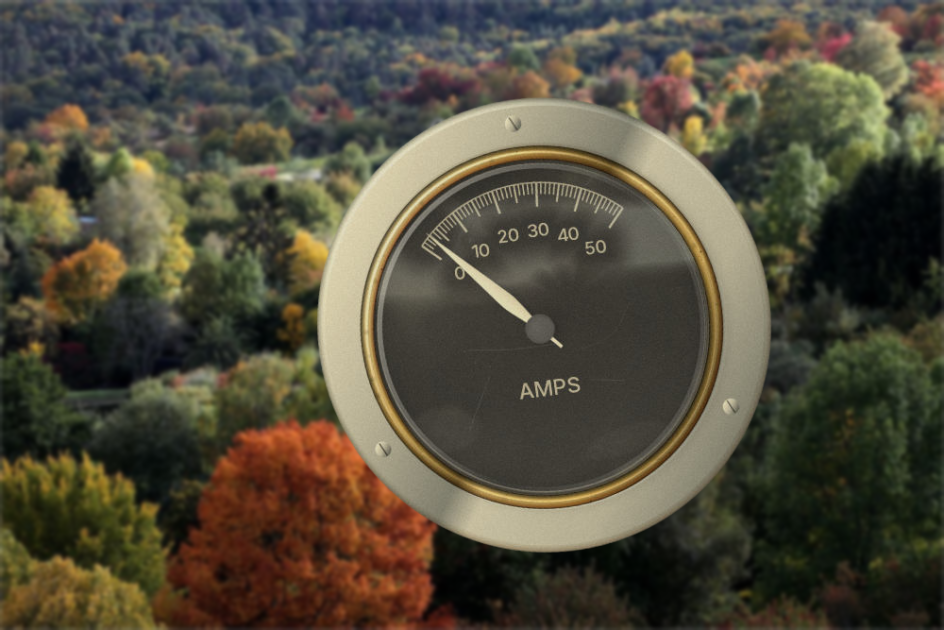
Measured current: 3
